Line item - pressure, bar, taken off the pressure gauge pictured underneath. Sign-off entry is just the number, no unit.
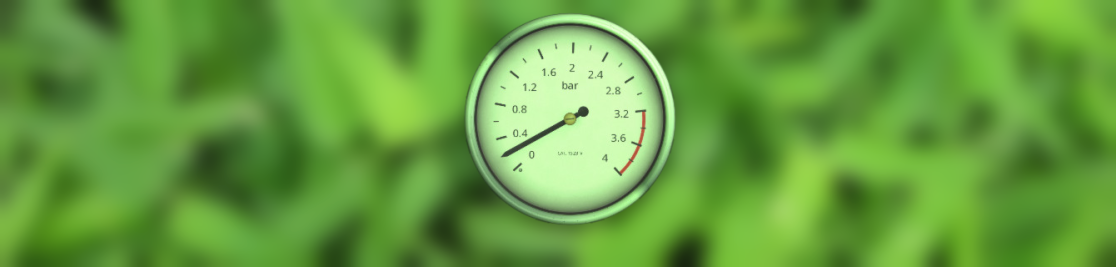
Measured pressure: 0.2
